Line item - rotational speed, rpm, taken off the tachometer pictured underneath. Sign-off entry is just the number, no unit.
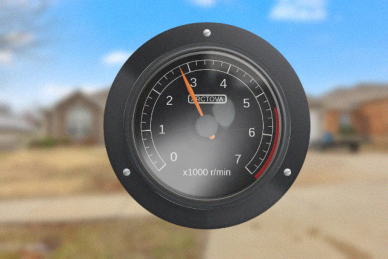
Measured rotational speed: 2800
